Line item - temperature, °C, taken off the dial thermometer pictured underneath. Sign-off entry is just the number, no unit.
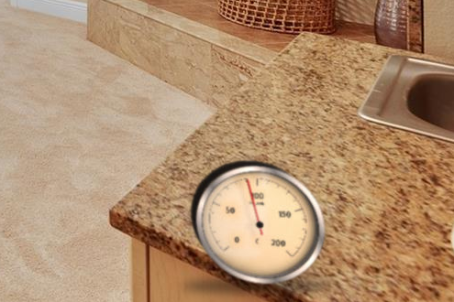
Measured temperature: 90
